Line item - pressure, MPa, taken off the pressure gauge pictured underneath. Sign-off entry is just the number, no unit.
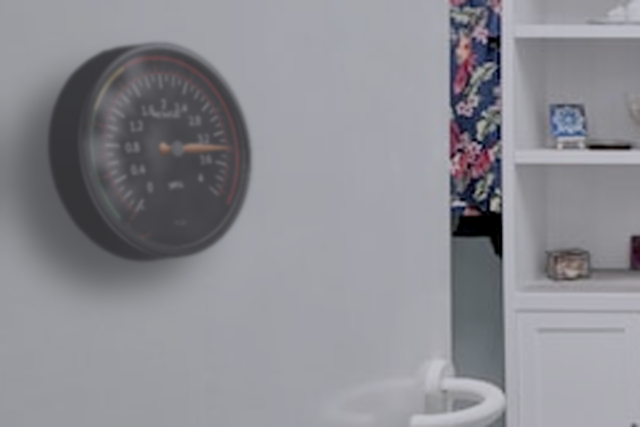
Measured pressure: 3.4
